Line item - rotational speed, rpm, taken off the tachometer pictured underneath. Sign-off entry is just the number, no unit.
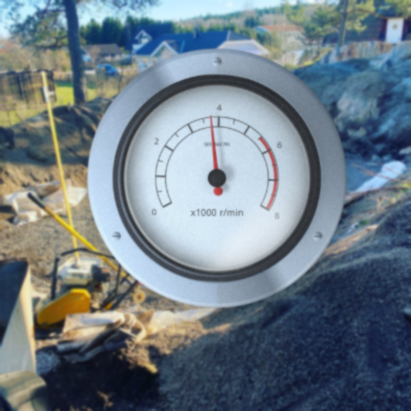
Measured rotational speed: 3750
